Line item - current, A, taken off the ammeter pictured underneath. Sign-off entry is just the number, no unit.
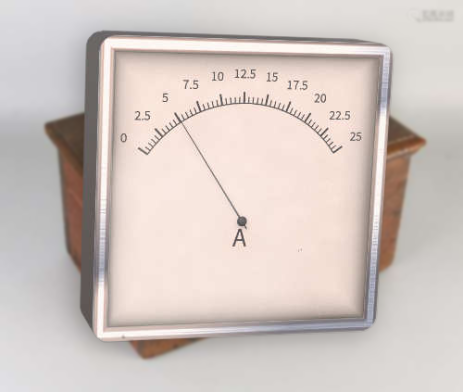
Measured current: 5
